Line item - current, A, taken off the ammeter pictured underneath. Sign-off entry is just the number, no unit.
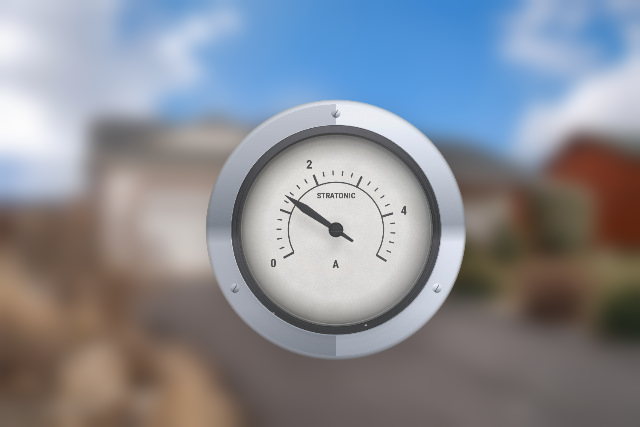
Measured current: 1.3
